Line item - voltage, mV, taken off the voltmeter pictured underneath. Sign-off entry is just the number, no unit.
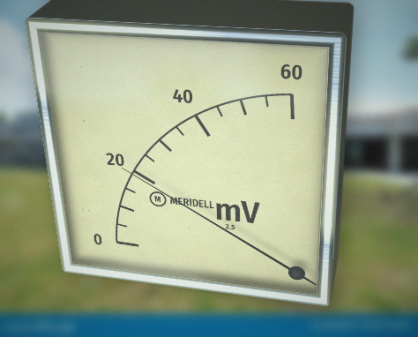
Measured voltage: 20
